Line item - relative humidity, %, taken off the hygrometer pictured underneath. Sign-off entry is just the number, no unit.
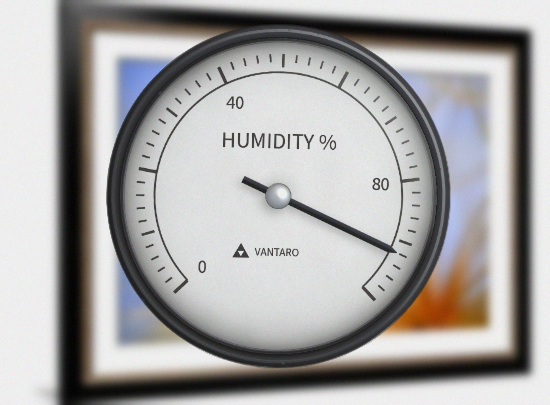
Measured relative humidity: 92
